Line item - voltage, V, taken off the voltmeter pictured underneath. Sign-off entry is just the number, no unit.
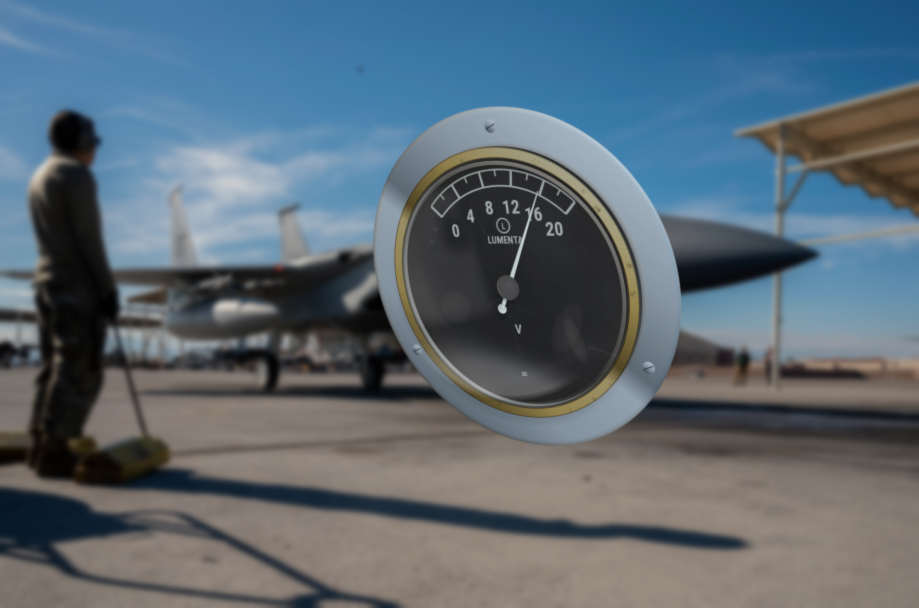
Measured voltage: 16
